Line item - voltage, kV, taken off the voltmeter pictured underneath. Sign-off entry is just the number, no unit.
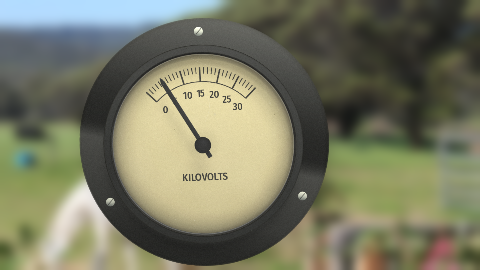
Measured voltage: 5
